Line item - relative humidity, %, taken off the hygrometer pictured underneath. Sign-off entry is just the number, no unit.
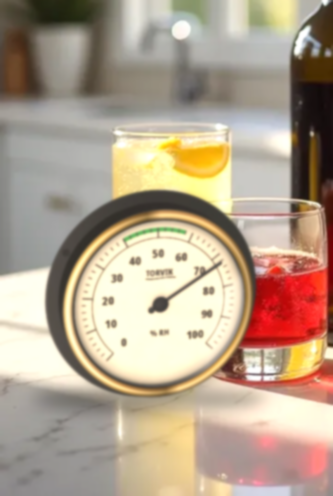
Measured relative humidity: 72
